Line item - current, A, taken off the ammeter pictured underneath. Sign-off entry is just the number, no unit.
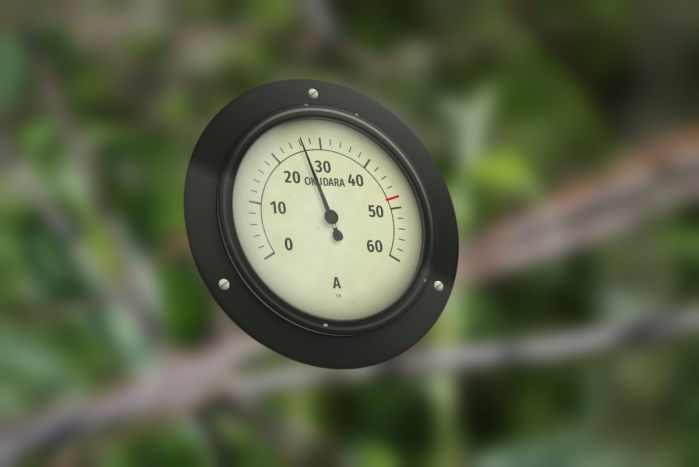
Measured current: 26
